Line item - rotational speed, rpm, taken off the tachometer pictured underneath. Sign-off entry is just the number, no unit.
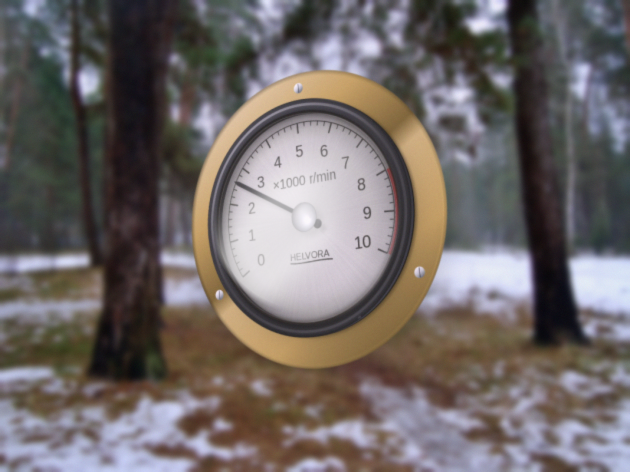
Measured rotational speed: 2600
